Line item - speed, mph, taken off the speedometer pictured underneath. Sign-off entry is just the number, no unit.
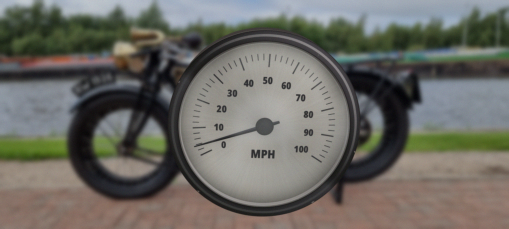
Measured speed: 4
